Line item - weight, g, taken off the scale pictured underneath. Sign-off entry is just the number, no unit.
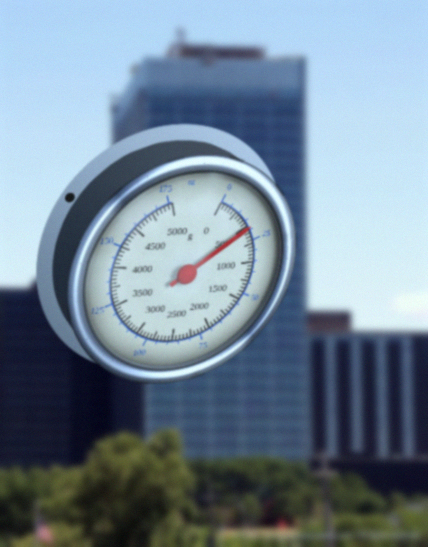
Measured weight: 500
